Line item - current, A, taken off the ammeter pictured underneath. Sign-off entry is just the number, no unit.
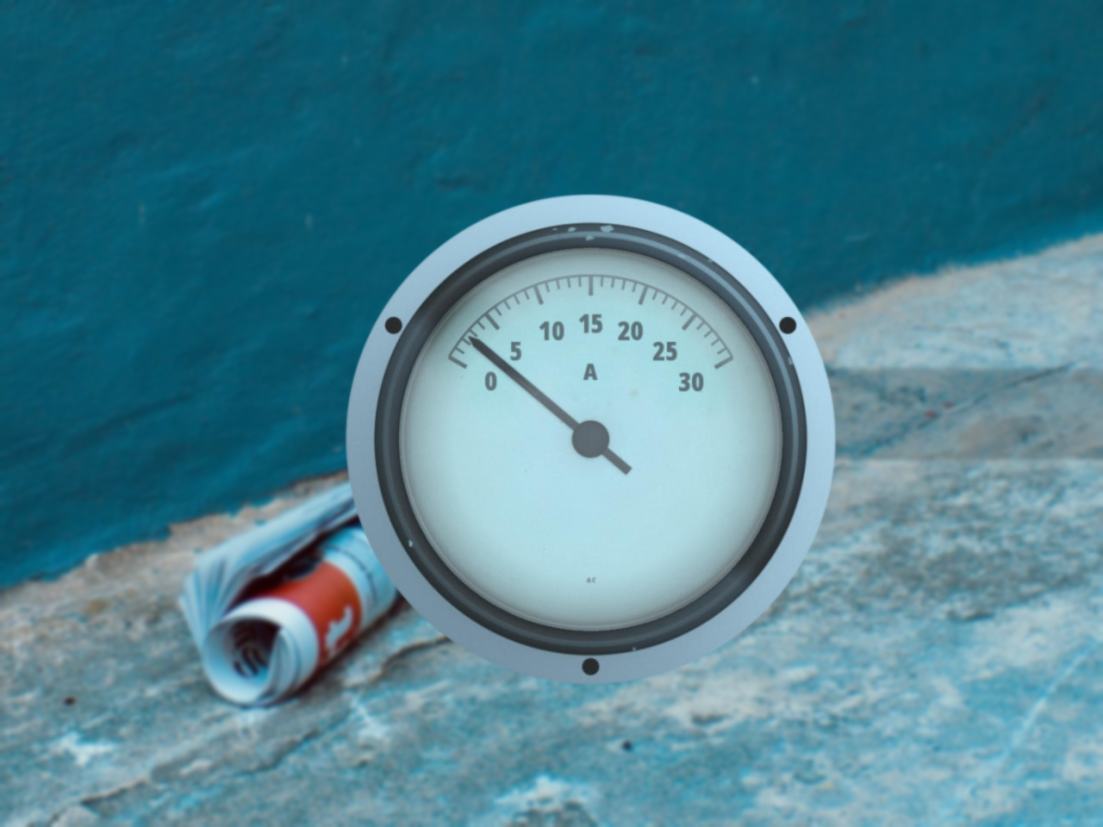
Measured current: 2.5
